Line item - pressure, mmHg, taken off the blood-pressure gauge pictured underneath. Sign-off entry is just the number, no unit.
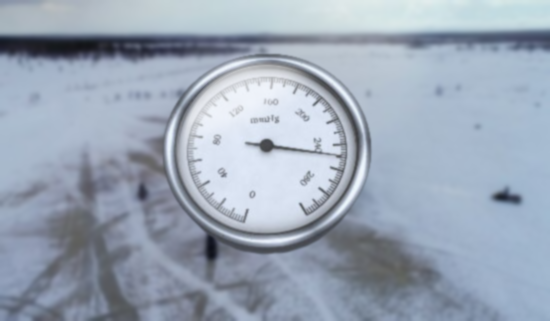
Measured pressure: 250
